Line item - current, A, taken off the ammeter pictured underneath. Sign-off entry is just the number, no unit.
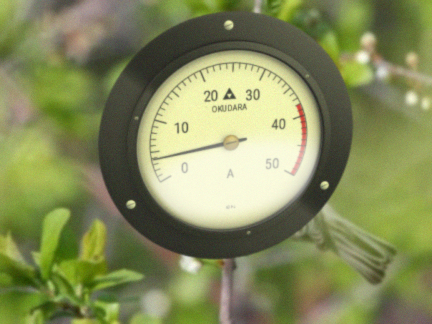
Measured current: 4
